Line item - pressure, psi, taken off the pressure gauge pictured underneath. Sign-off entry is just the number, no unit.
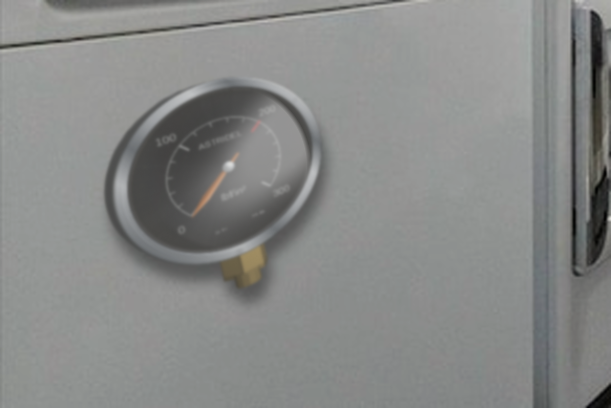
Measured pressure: 0
